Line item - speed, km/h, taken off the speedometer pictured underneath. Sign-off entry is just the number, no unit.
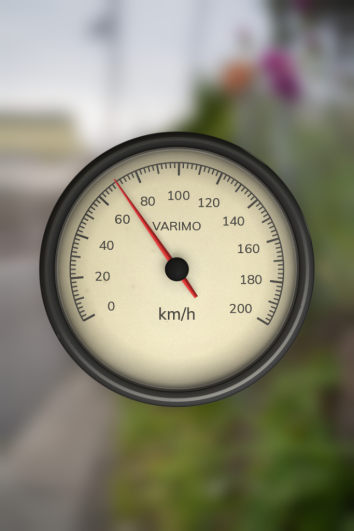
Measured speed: 70
